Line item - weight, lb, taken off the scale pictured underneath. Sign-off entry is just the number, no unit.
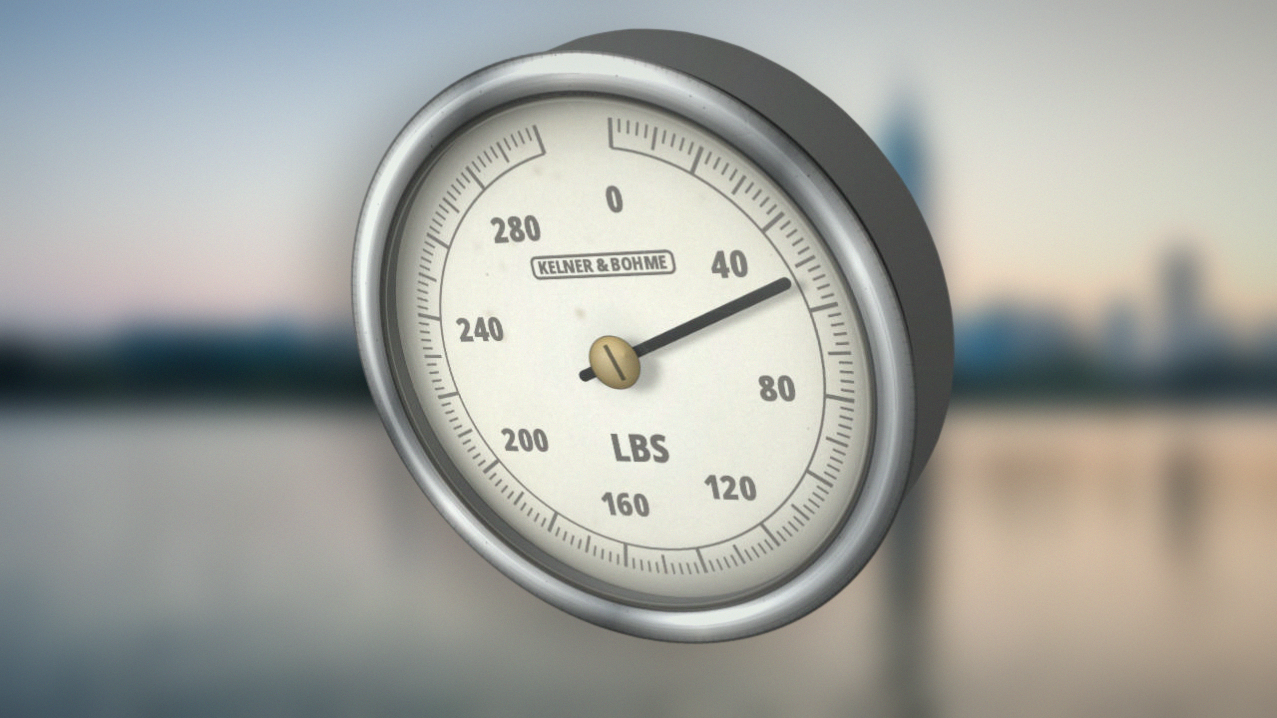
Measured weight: 52
